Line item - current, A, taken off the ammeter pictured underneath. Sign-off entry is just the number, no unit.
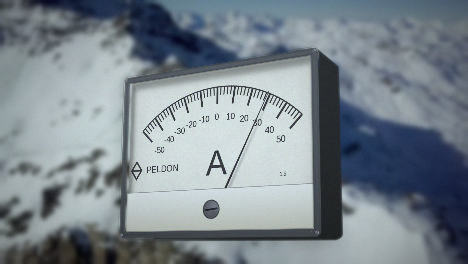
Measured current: 30
